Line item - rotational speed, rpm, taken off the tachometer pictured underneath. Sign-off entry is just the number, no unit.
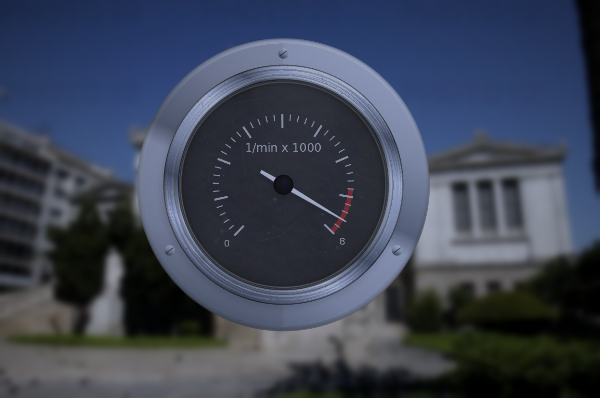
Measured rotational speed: 7600
